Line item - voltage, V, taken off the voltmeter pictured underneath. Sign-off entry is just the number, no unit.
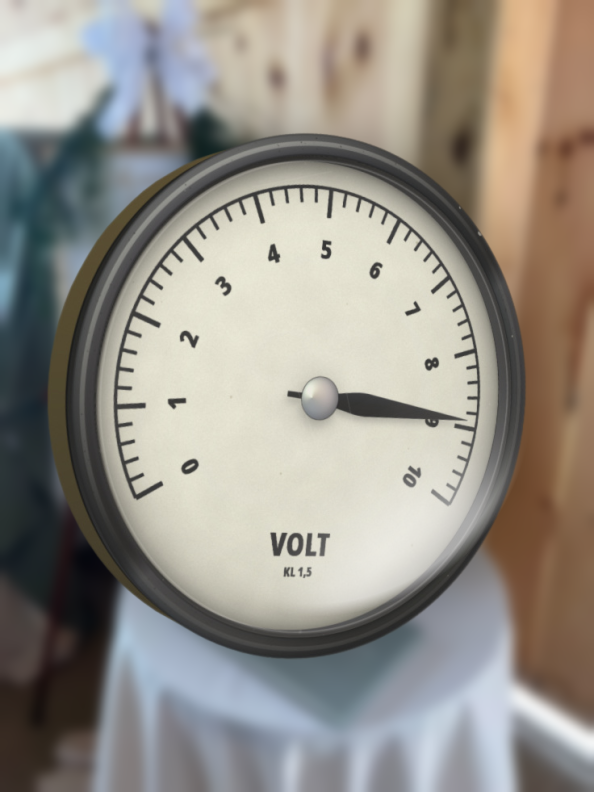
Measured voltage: 8.9
